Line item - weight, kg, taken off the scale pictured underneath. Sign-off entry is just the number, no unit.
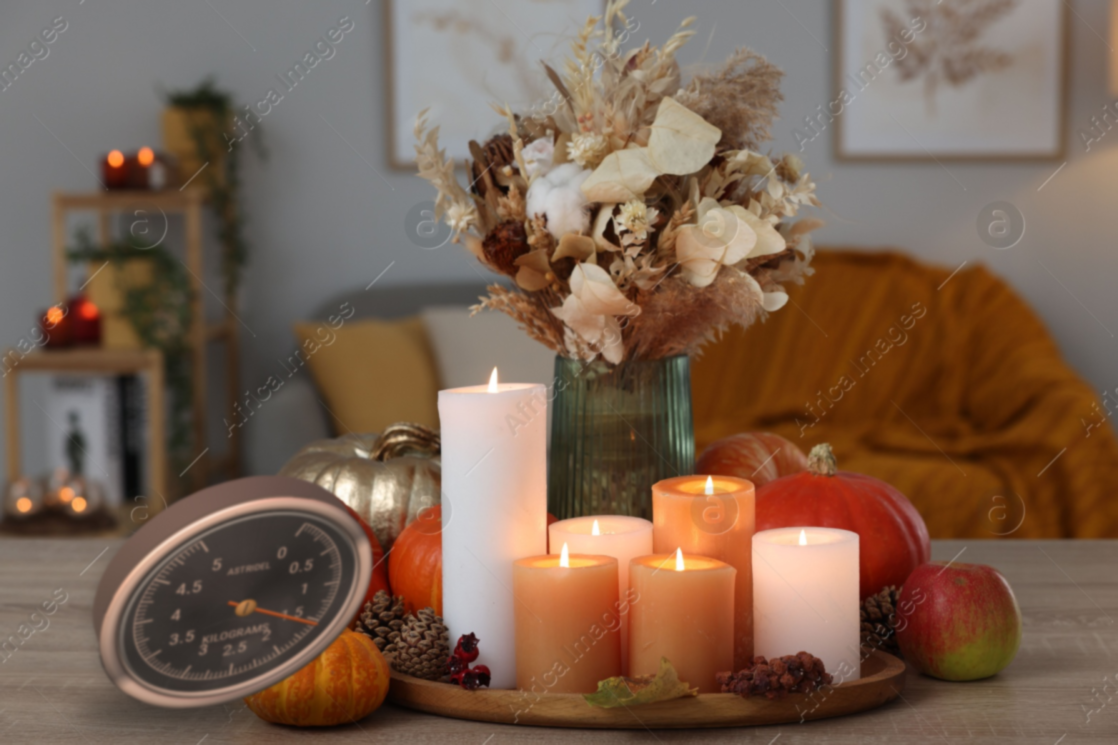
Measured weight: 1.5
